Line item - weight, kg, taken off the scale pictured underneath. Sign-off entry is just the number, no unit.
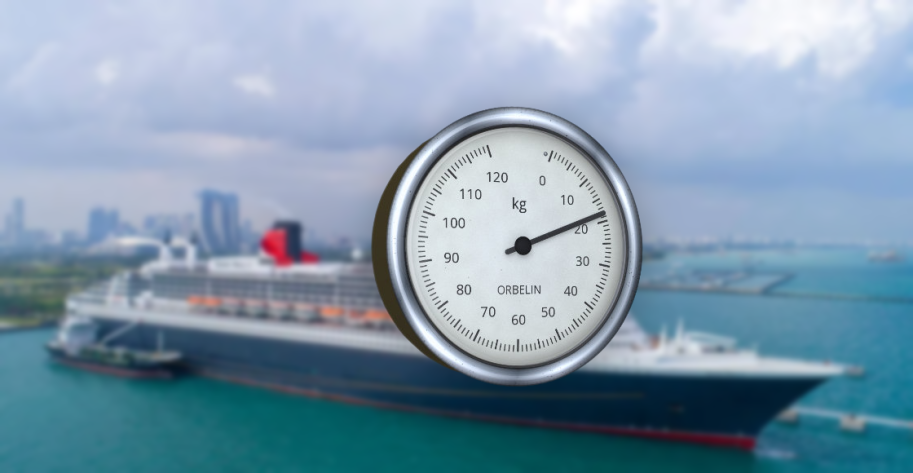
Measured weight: 18
